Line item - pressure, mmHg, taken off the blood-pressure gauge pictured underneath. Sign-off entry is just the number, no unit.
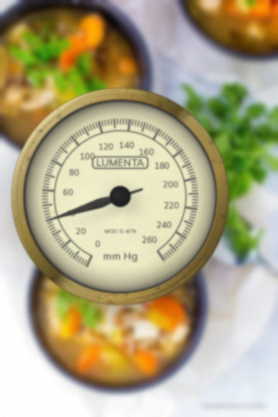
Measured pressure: 40
